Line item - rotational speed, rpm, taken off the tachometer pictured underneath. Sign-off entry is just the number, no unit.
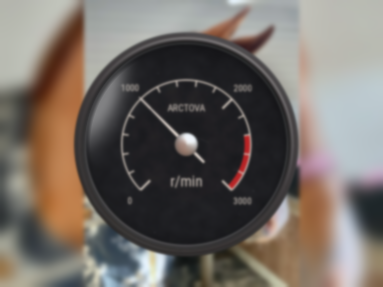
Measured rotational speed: 1000
